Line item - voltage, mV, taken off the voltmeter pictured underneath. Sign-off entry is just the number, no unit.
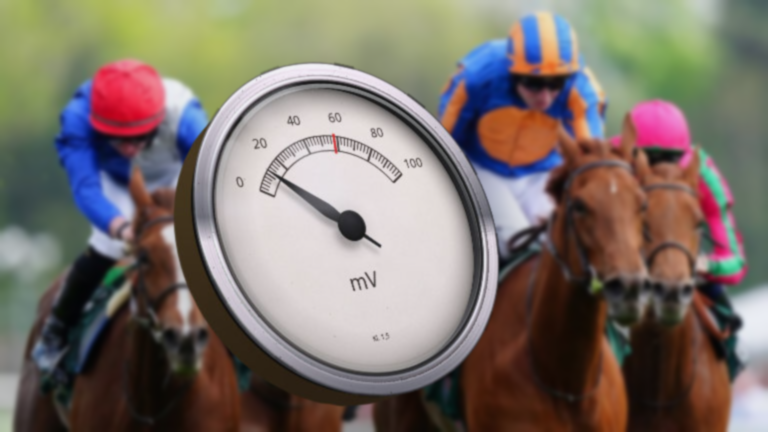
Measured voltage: 10
